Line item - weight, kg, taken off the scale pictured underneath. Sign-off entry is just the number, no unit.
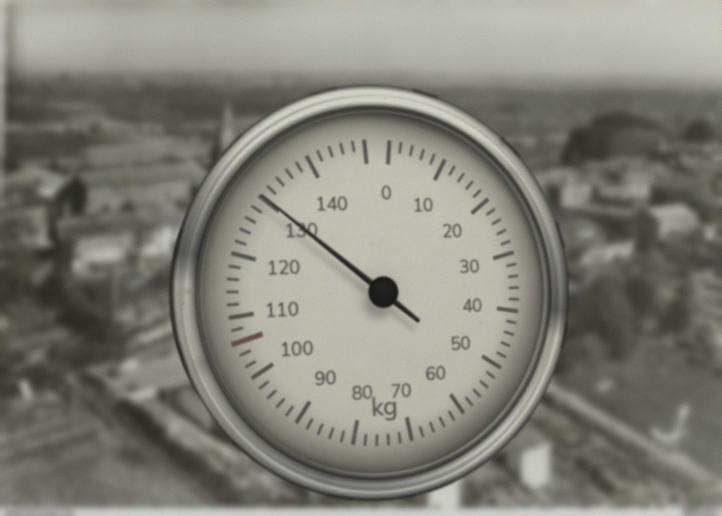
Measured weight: 130
